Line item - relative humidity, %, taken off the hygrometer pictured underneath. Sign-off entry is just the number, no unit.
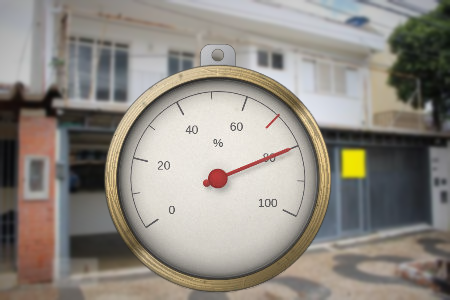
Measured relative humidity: 80
